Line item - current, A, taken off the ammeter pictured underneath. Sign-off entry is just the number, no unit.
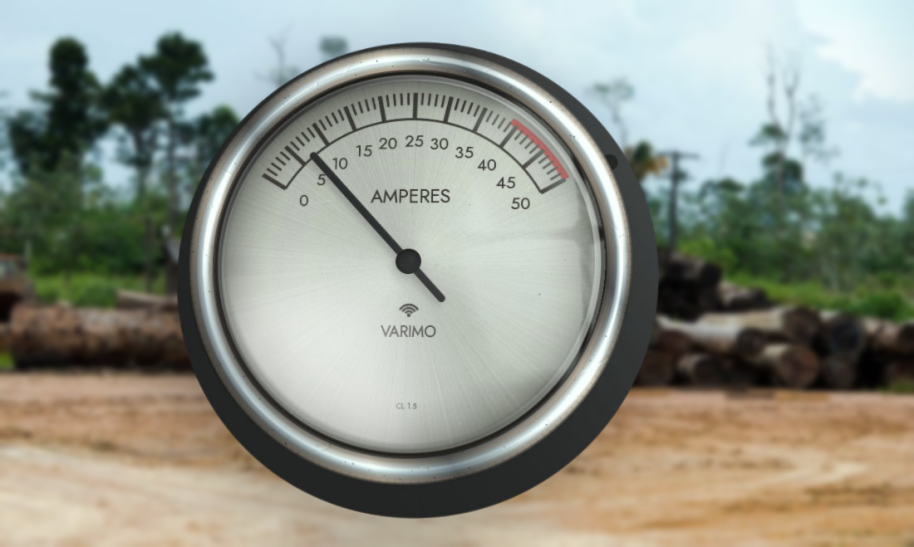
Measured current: 7
